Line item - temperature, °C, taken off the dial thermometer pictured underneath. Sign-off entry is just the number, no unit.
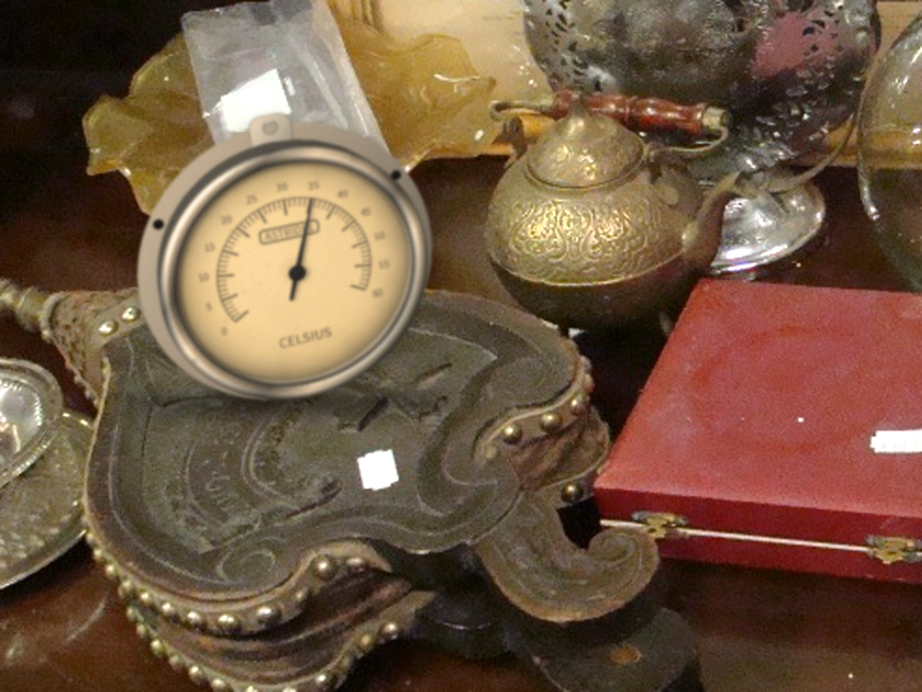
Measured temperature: 35
